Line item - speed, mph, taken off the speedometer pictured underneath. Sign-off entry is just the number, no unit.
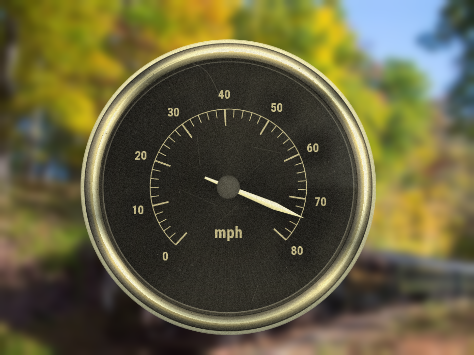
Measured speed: 74
